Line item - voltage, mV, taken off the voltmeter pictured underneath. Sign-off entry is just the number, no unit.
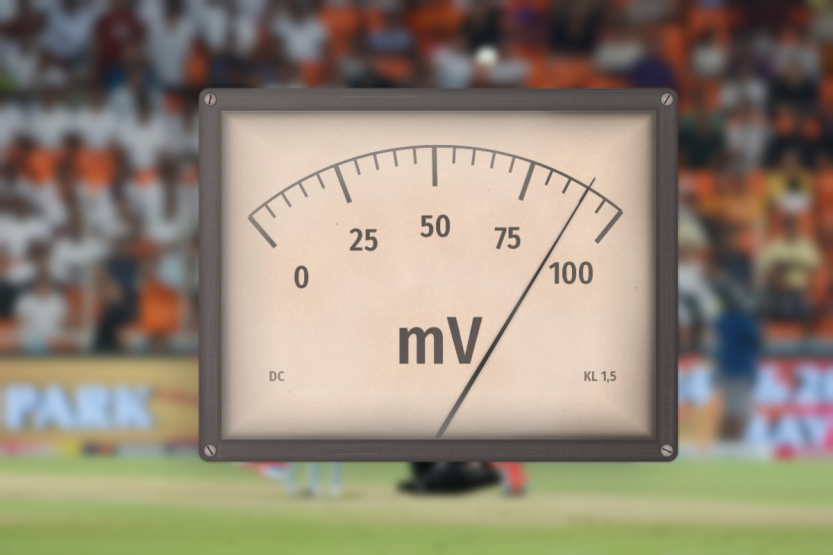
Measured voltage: 90
